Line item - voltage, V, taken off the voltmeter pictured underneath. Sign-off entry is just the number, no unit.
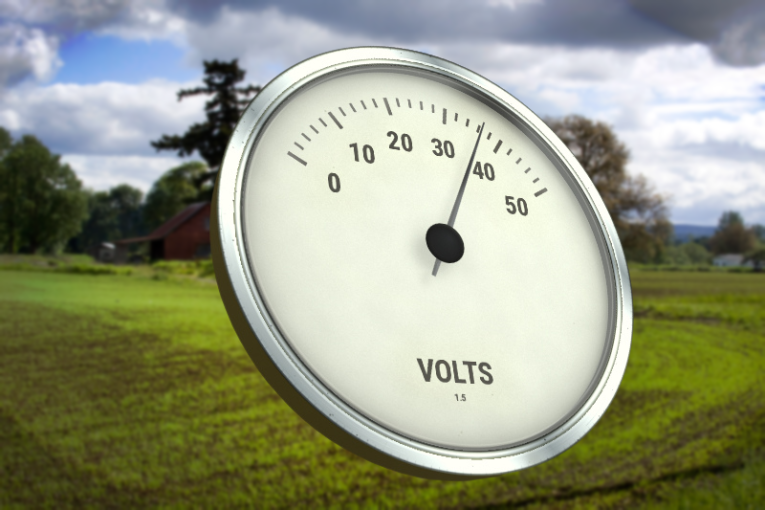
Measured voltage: 36
